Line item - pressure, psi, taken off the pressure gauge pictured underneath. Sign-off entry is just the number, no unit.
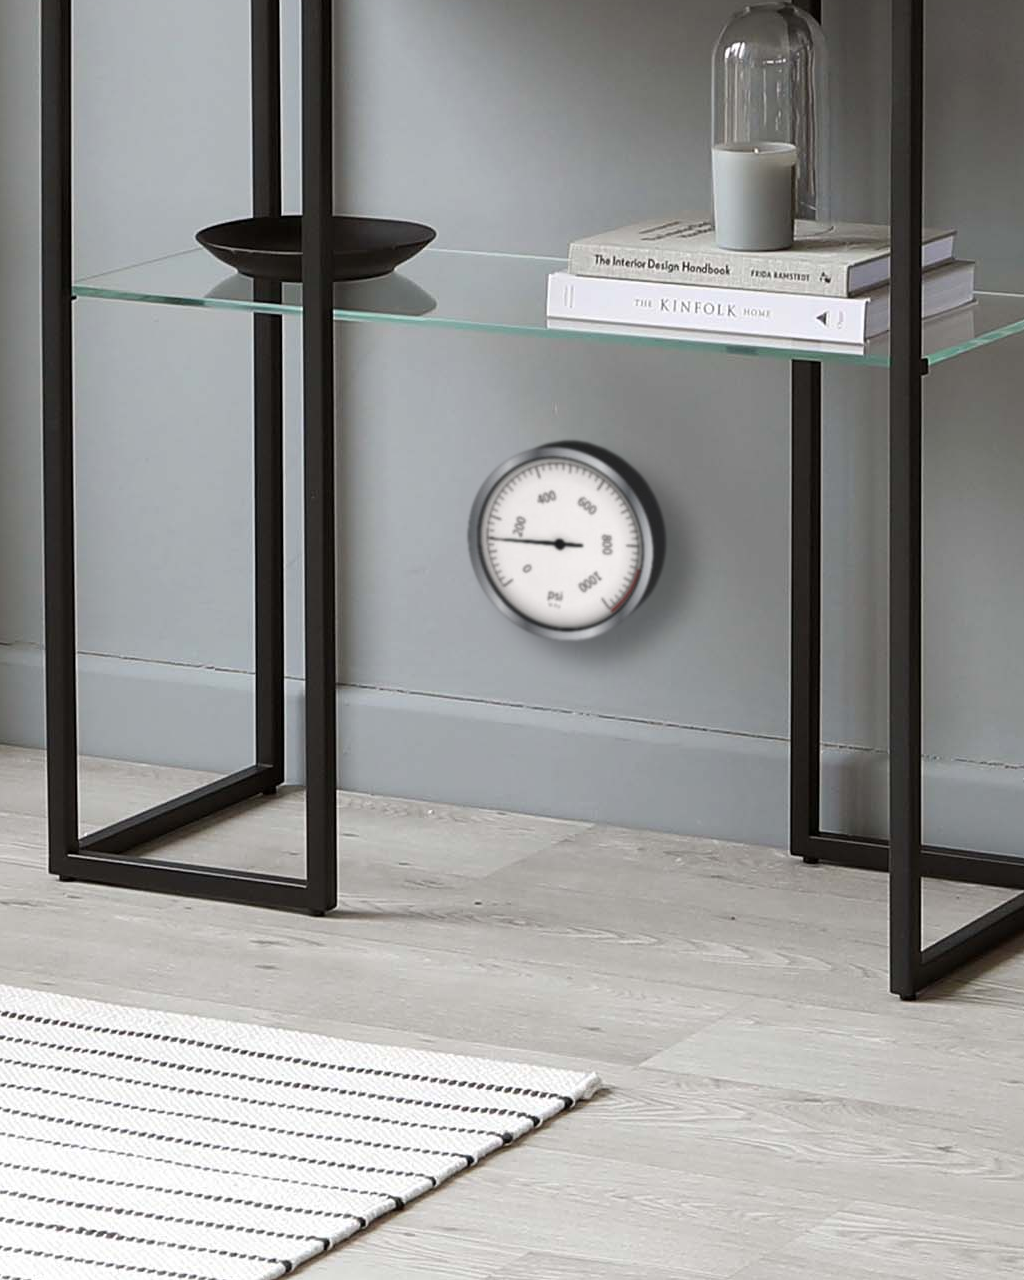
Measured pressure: 140
